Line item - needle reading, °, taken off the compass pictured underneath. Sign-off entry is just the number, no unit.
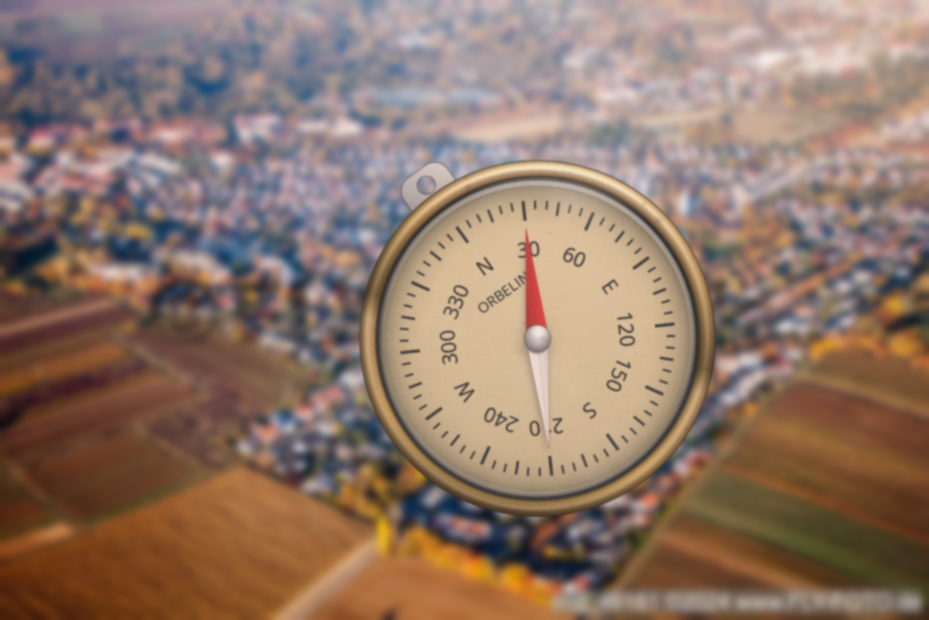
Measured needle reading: 30
